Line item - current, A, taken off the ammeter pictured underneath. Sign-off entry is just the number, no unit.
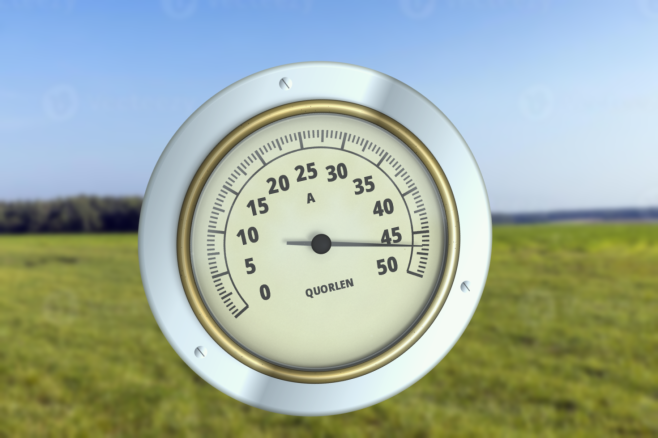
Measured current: 46.5
